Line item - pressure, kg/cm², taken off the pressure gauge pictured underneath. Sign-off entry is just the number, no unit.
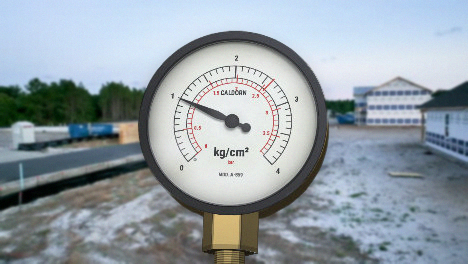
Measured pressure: 1
